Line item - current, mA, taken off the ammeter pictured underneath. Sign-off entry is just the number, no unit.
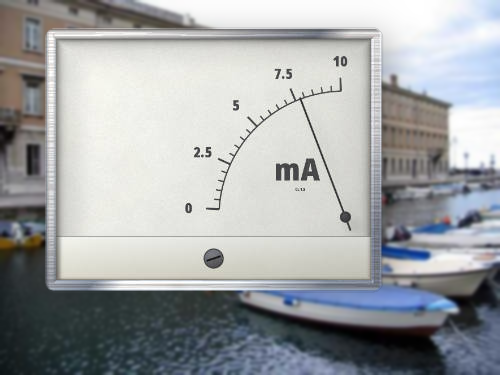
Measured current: 7.75
